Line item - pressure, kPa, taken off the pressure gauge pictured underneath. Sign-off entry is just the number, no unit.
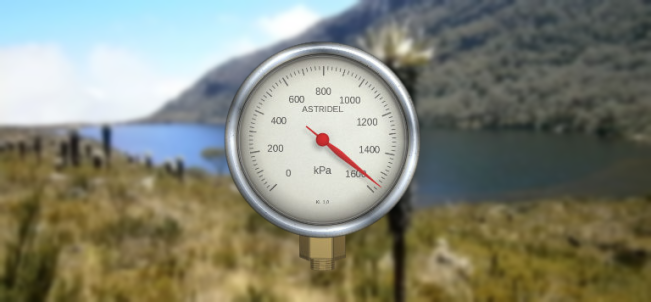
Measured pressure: 1560
